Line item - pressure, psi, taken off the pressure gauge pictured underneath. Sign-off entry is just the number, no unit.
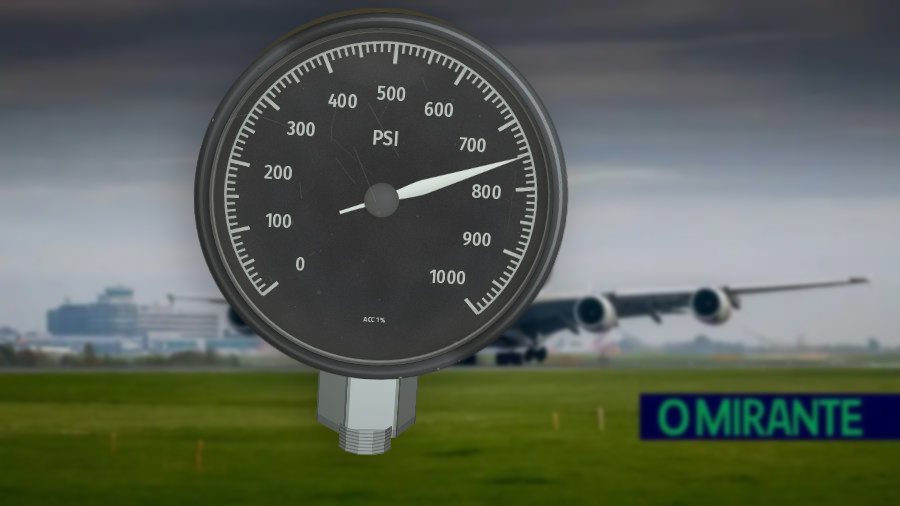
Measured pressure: 750
